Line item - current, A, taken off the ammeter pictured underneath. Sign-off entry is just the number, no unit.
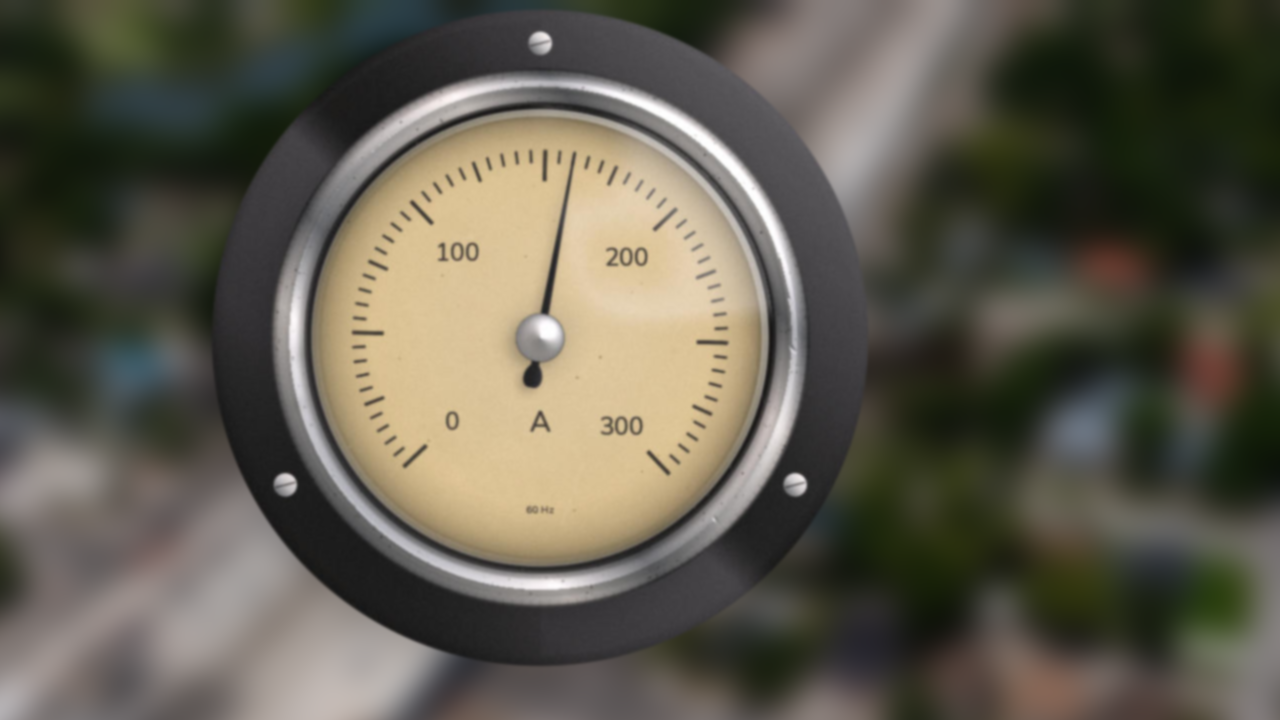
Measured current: 160
